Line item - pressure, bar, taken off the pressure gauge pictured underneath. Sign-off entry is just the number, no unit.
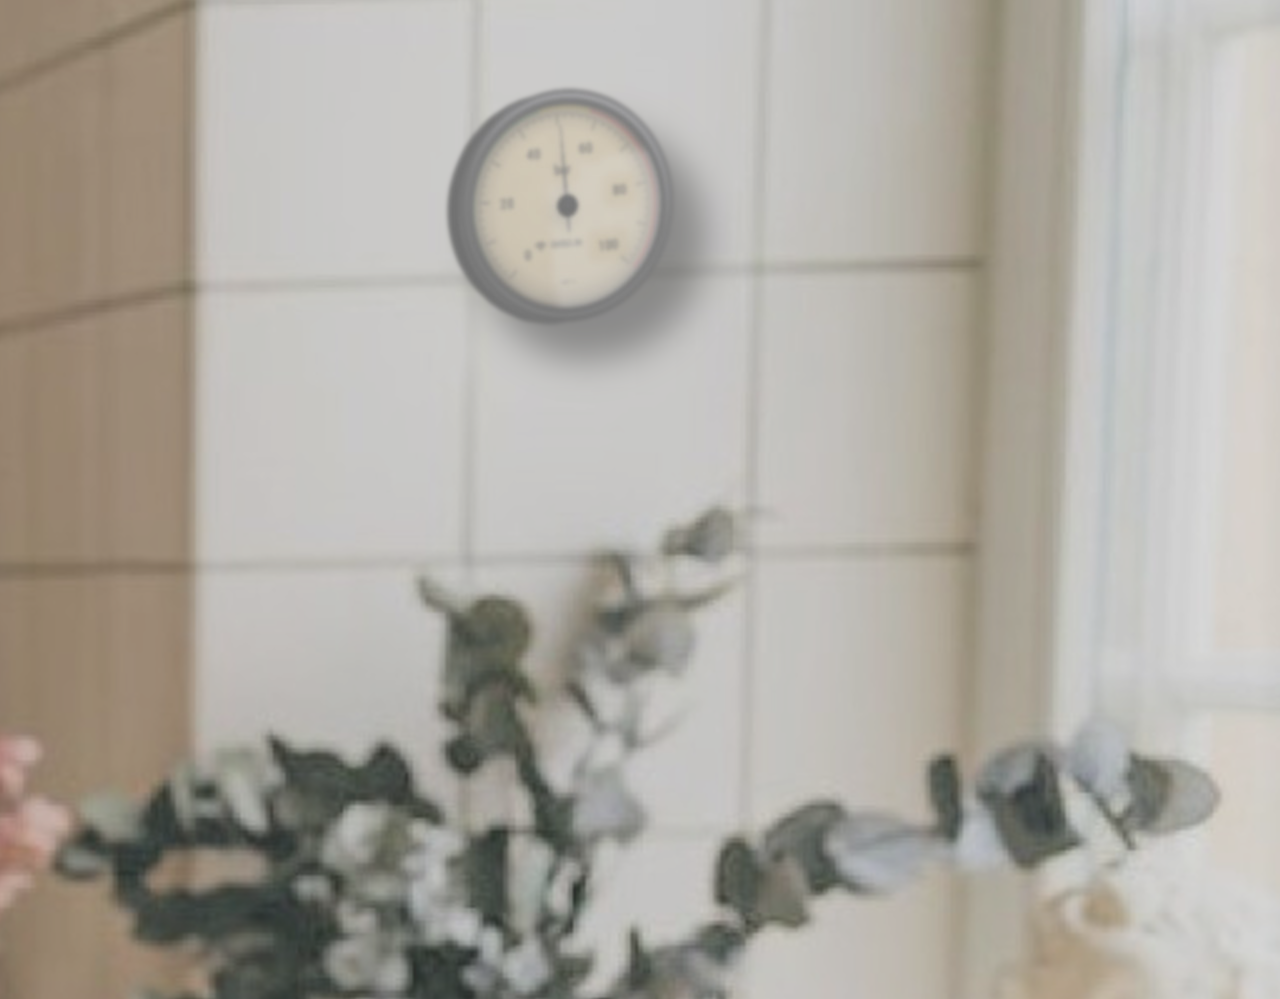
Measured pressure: 50
